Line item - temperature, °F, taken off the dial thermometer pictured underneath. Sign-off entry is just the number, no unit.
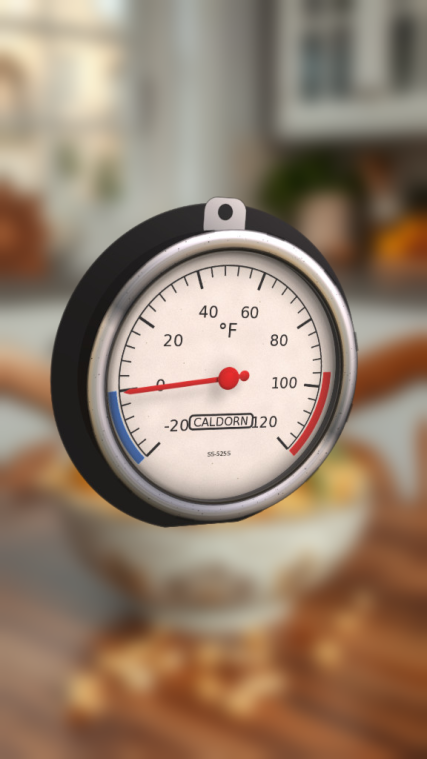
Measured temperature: 0
